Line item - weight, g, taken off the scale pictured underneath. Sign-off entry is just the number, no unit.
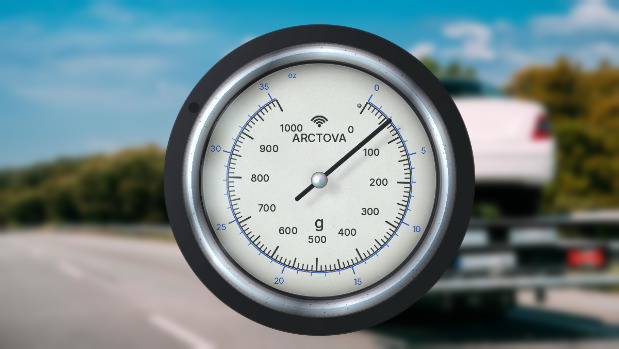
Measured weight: 60
